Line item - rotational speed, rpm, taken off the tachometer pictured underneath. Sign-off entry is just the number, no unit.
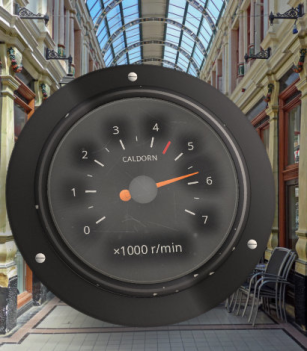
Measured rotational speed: 5750
